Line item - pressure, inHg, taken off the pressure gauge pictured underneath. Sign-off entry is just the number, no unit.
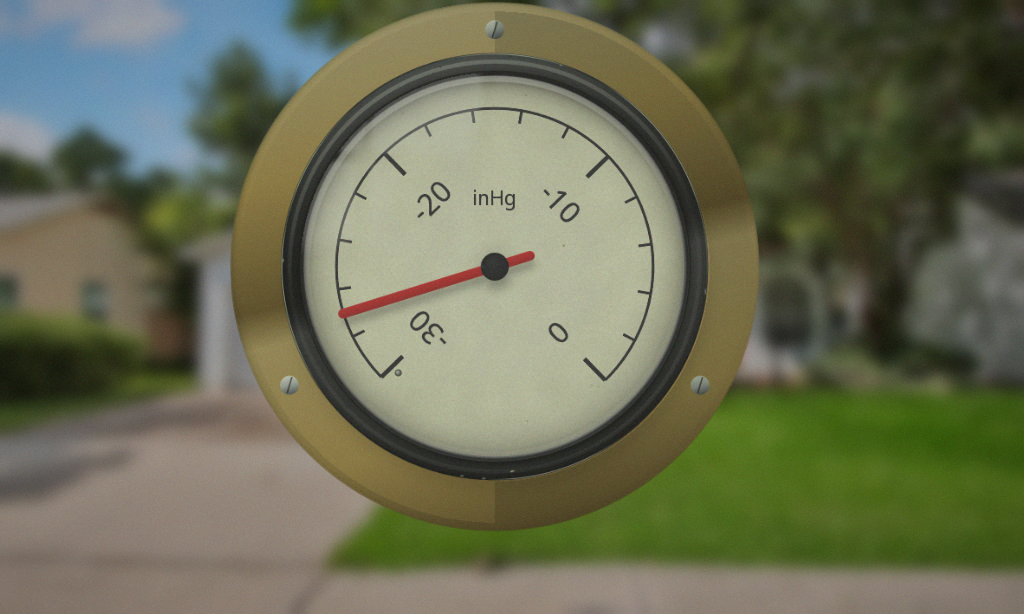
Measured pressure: -27
